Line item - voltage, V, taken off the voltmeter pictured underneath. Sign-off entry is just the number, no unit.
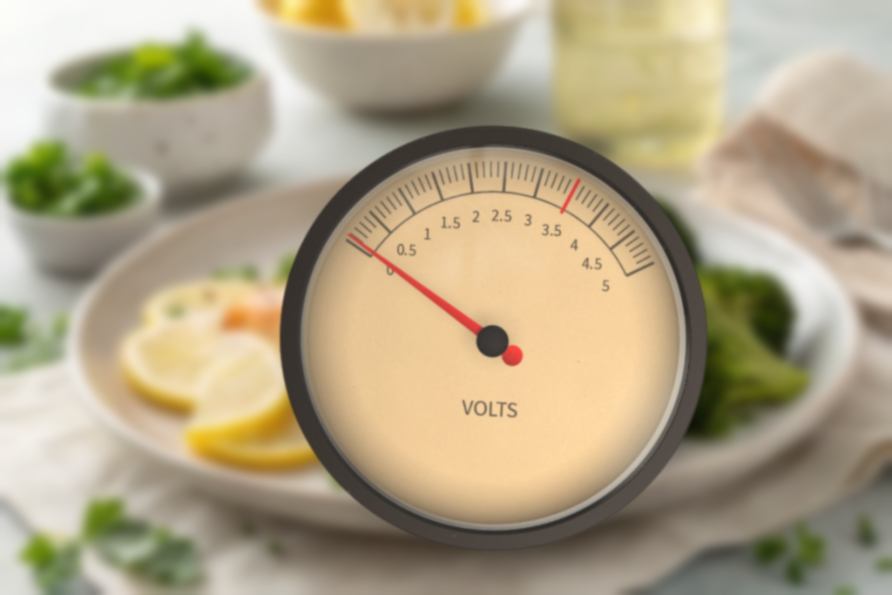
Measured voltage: 0.1
